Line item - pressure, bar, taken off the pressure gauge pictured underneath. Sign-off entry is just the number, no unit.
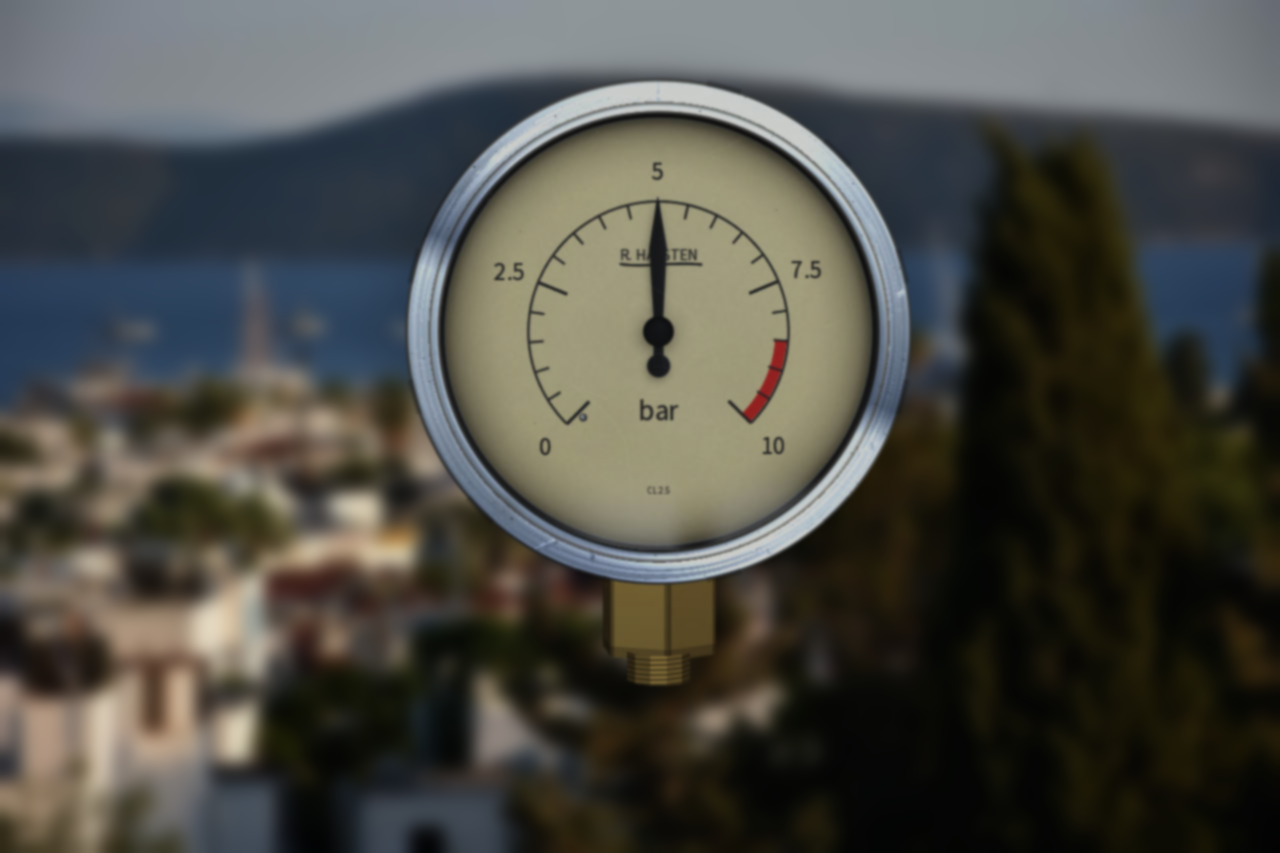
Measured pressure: 5
